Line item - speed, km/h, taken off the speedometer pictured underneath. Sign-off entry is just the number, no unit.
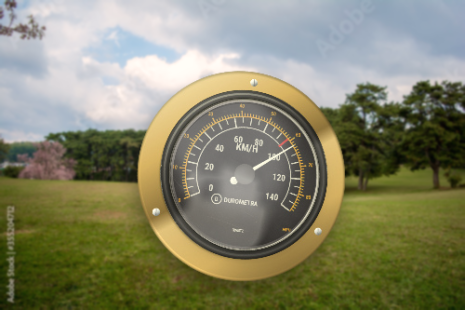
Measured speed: 100
